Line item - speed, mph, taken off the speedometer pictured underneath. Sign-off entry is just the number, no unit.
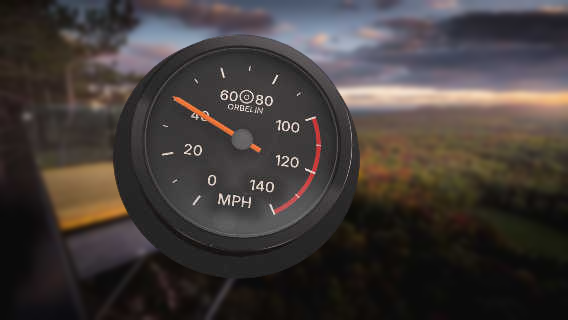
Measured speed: 40
